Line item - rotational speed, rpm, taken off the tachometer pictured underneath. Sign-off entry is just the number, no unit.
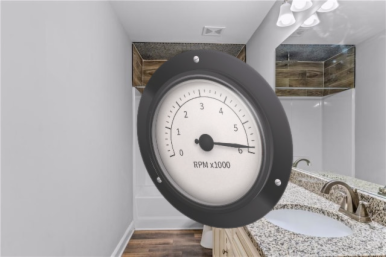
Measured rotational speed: 5800
